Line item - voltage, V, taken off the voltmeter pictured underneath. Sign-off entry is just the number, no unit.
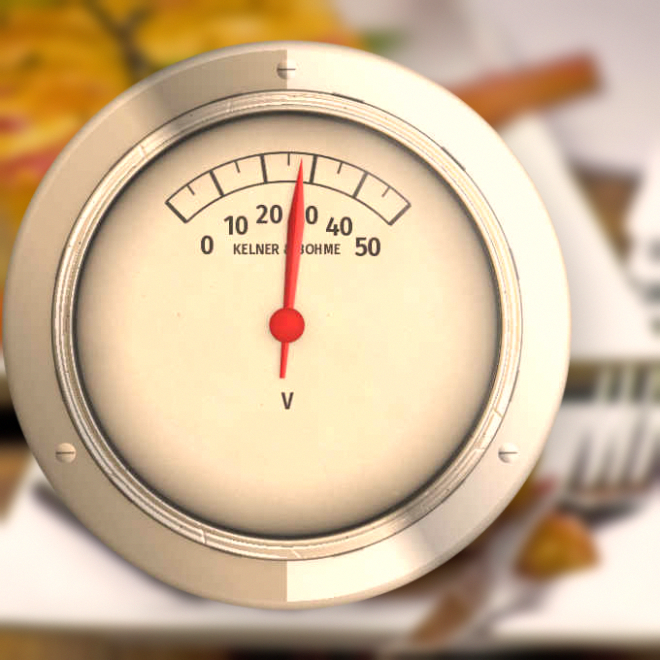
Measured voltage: 27.5
